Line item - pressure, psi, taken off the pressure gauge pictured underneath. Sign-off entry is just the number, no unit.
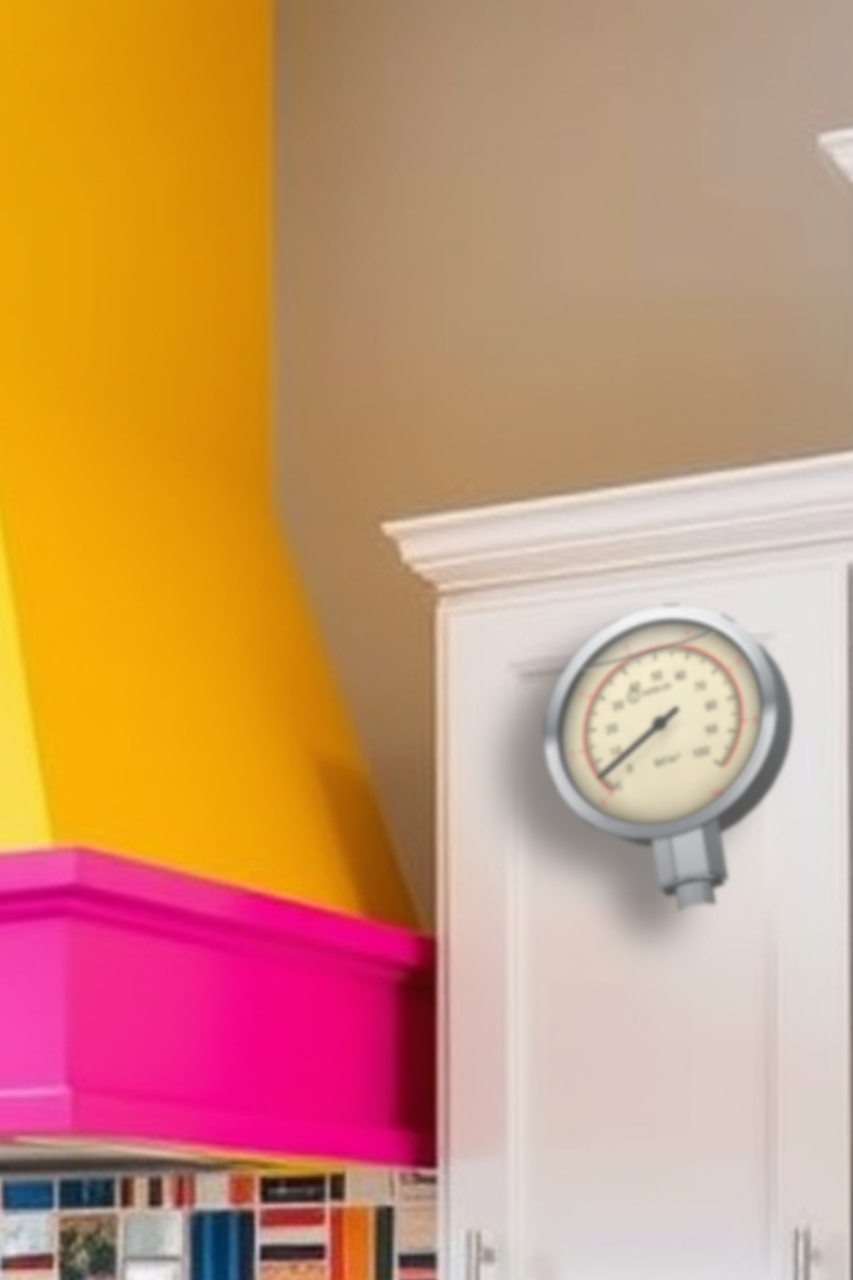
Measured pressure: 5
